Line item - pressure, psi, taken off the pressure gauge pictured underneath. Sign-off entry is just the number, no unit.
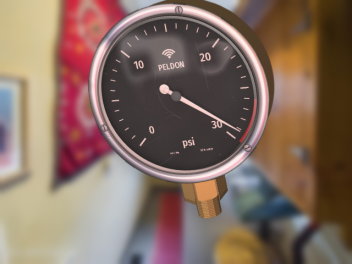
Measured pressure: 29
